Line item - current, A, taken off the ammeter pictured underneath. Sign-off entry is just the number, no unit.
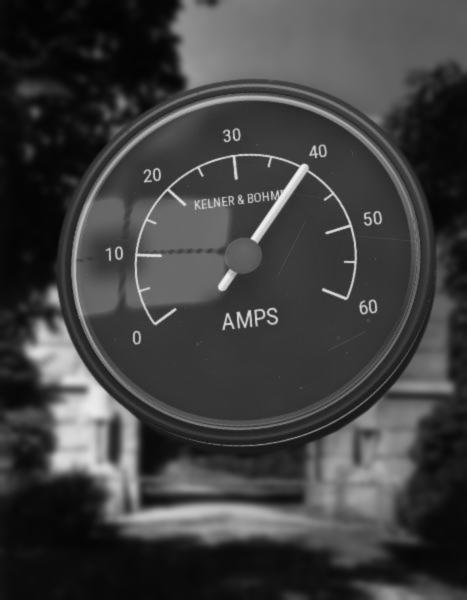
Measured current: 40
